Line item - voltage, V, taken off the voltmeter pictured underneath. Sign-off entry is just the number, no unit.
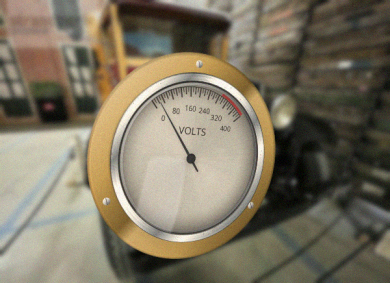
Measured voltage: 20
